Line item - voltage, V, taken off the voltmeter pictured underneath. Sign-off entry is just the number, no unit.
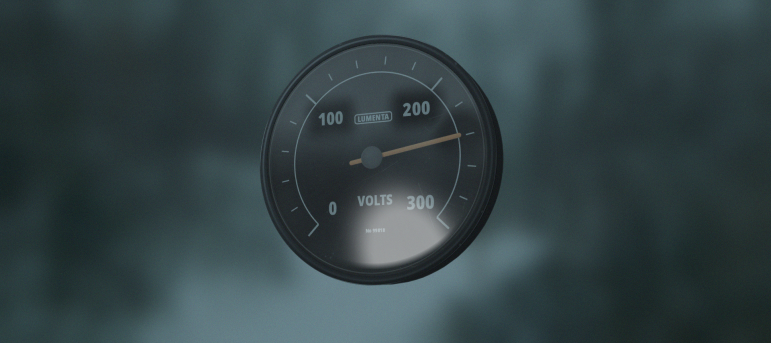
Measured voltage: 240
